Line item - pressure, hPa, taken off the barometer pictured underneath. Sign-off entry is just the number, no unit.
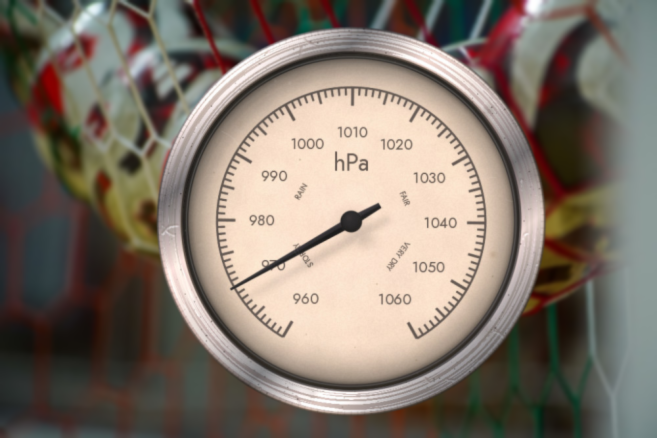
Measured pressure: 970
